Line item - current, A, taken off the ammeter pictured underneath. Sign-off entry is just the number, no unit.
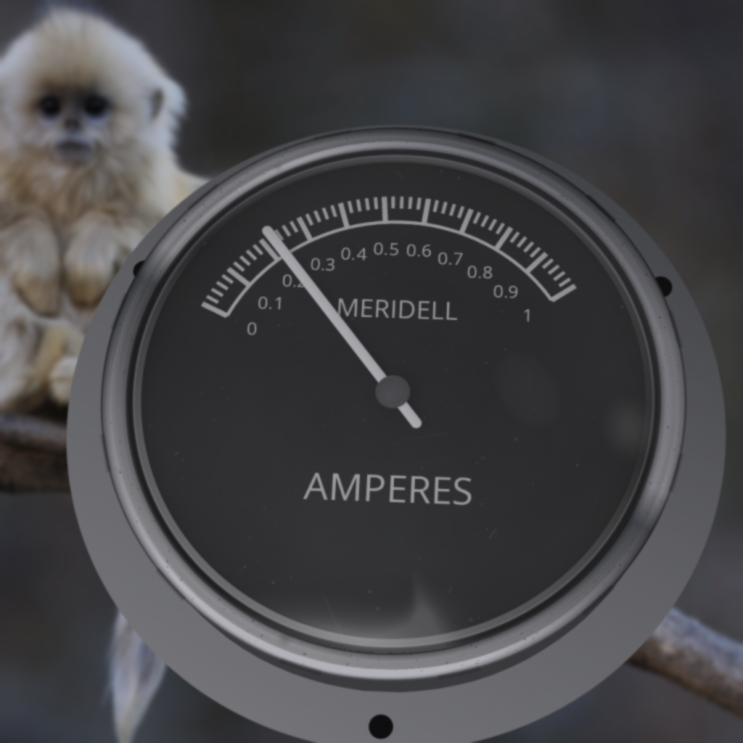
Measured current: 0.22
